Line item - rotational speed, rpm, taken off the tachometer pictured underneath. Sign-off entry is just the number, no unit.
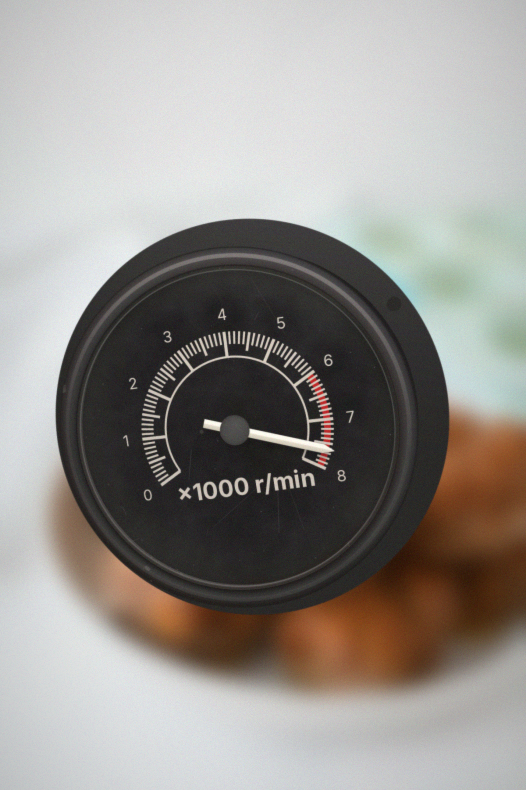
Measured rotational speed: 7600
